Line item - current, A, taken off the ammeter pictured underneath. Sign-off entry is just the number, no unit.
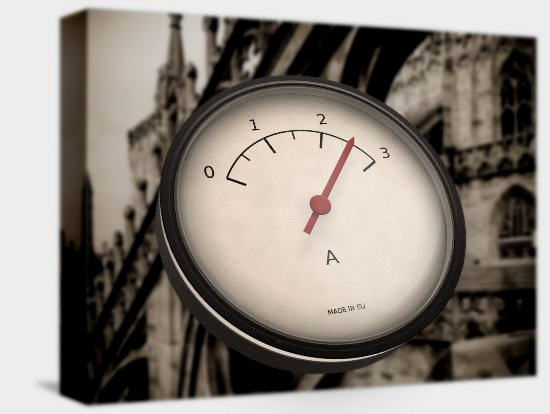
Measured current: 2.5
